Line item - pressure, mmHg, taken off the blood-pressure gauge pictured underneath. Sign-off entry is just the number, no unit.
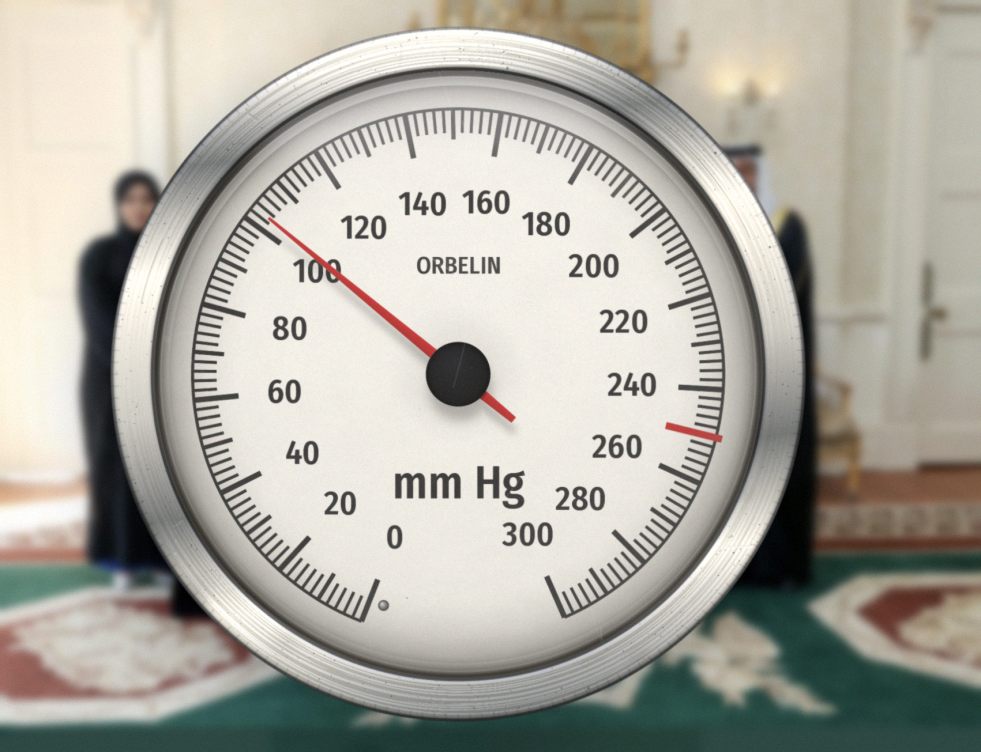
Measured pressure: 103
